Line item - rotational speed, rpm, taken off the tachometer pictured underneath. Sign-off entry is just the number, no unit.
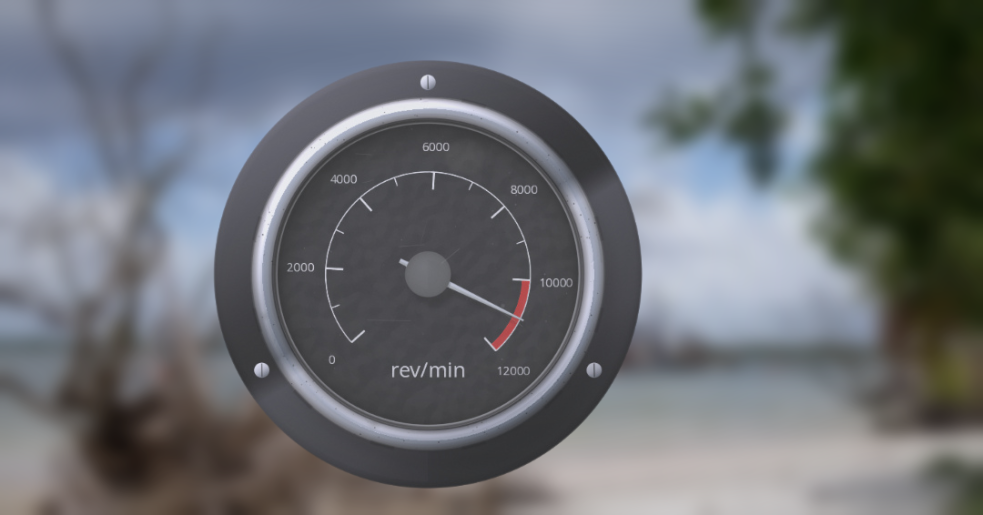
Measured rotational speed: 11000
